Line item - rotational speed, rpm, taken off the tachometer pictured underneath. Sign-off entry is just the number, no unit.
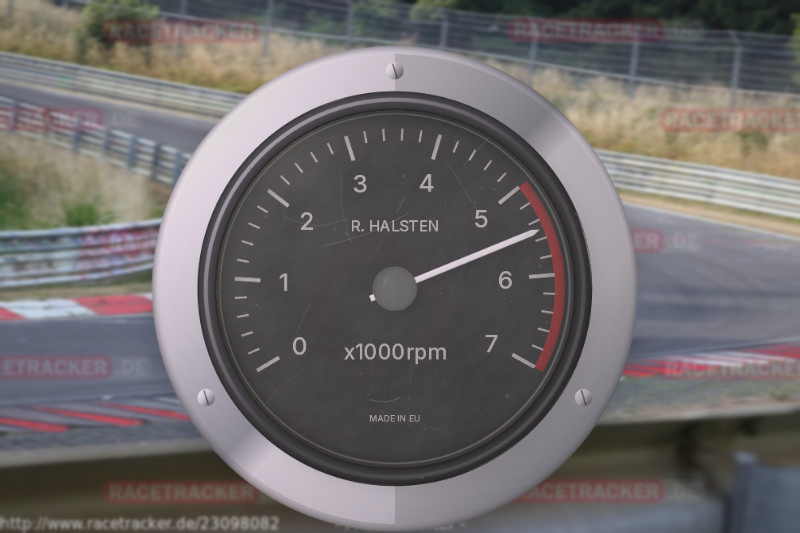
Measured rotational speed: 5500
